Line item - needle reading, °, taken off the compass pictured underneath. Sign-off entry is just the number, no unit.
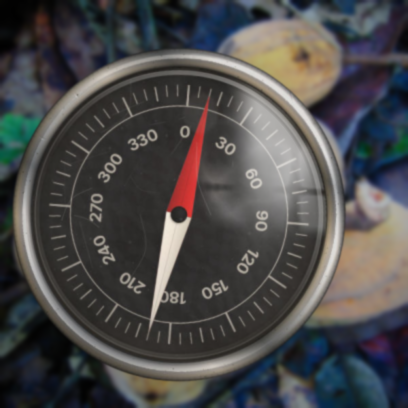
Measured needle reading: 10
